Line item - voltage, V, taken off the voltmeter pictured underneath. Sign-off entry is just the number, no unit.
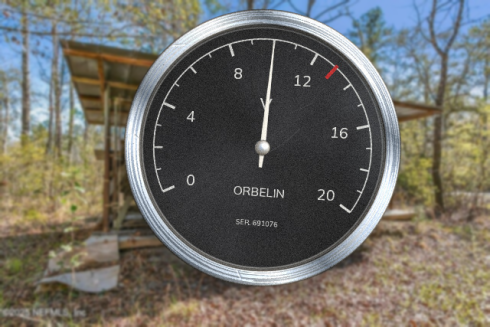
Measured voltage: 10
